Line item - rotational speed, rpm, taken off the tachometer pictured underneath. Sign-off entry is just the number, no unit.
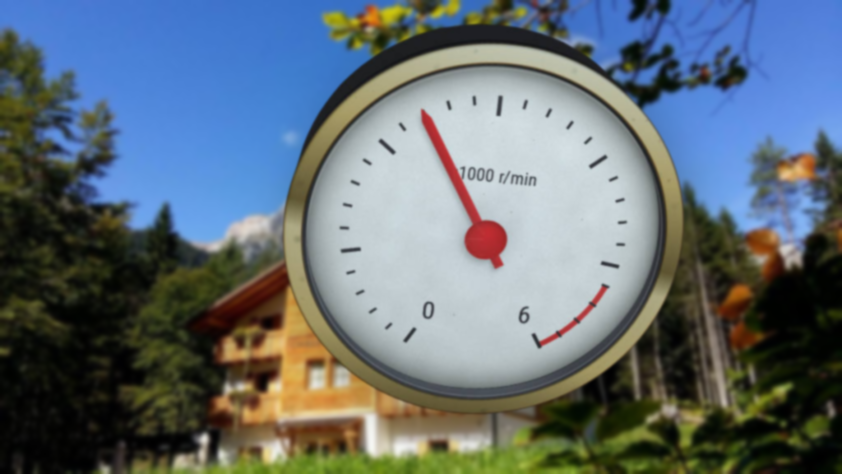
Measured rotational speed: 2400
